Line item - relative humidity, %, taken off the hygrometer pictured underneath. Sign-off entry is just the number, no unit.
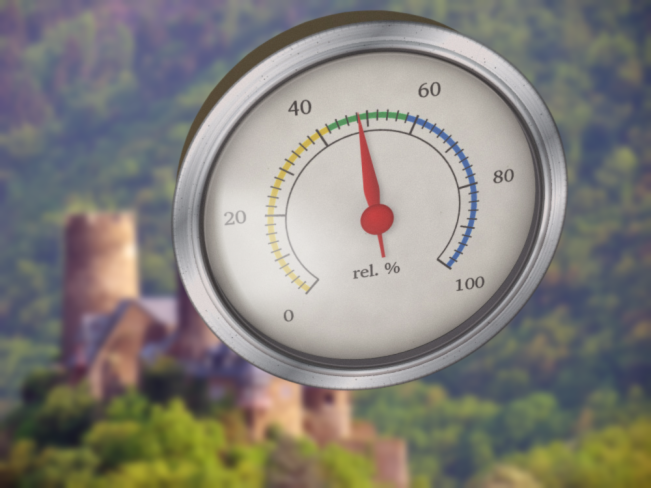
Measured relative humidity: 48
